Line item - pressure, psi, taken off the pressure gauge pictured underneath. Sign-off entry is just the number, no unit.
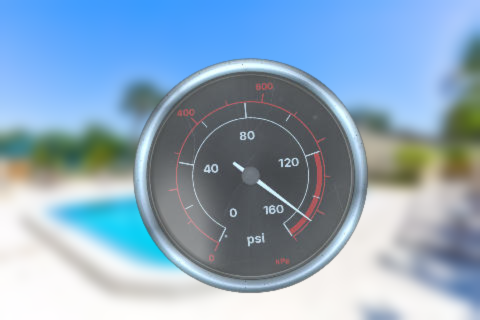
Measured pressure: 150
